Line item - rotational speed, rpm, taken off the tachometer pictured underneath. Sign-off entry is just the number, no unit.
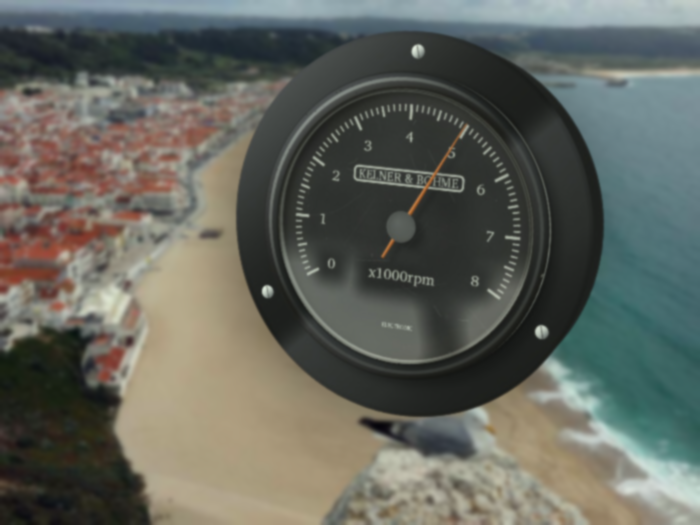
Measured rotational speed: 5000
